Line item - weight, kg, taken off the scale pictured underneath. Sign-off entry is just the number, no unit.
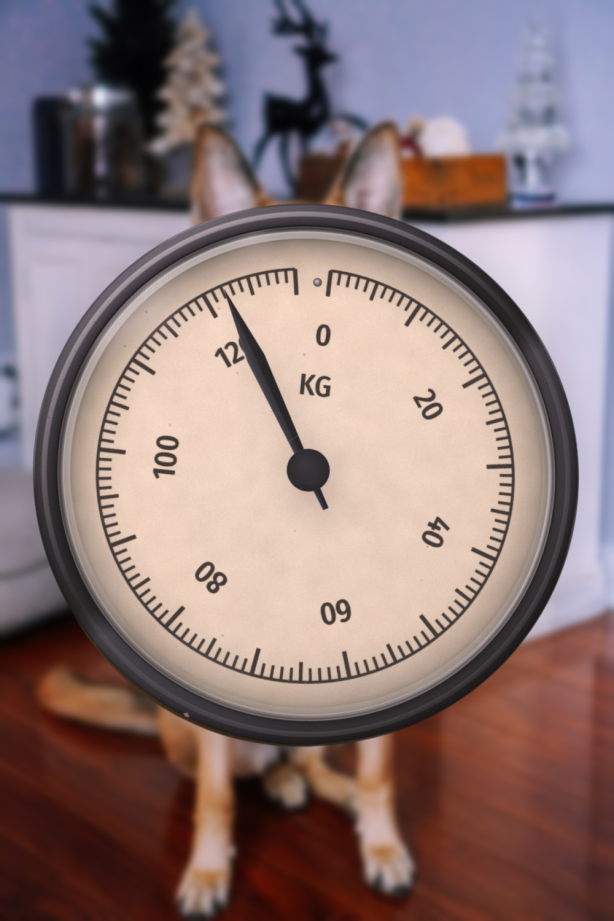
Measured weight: 122
